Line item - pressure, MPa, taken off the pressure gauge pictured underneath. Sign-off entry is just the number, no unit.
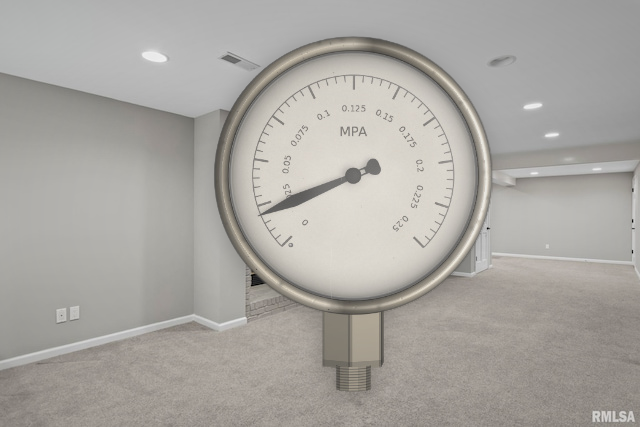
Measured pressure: 0.02
